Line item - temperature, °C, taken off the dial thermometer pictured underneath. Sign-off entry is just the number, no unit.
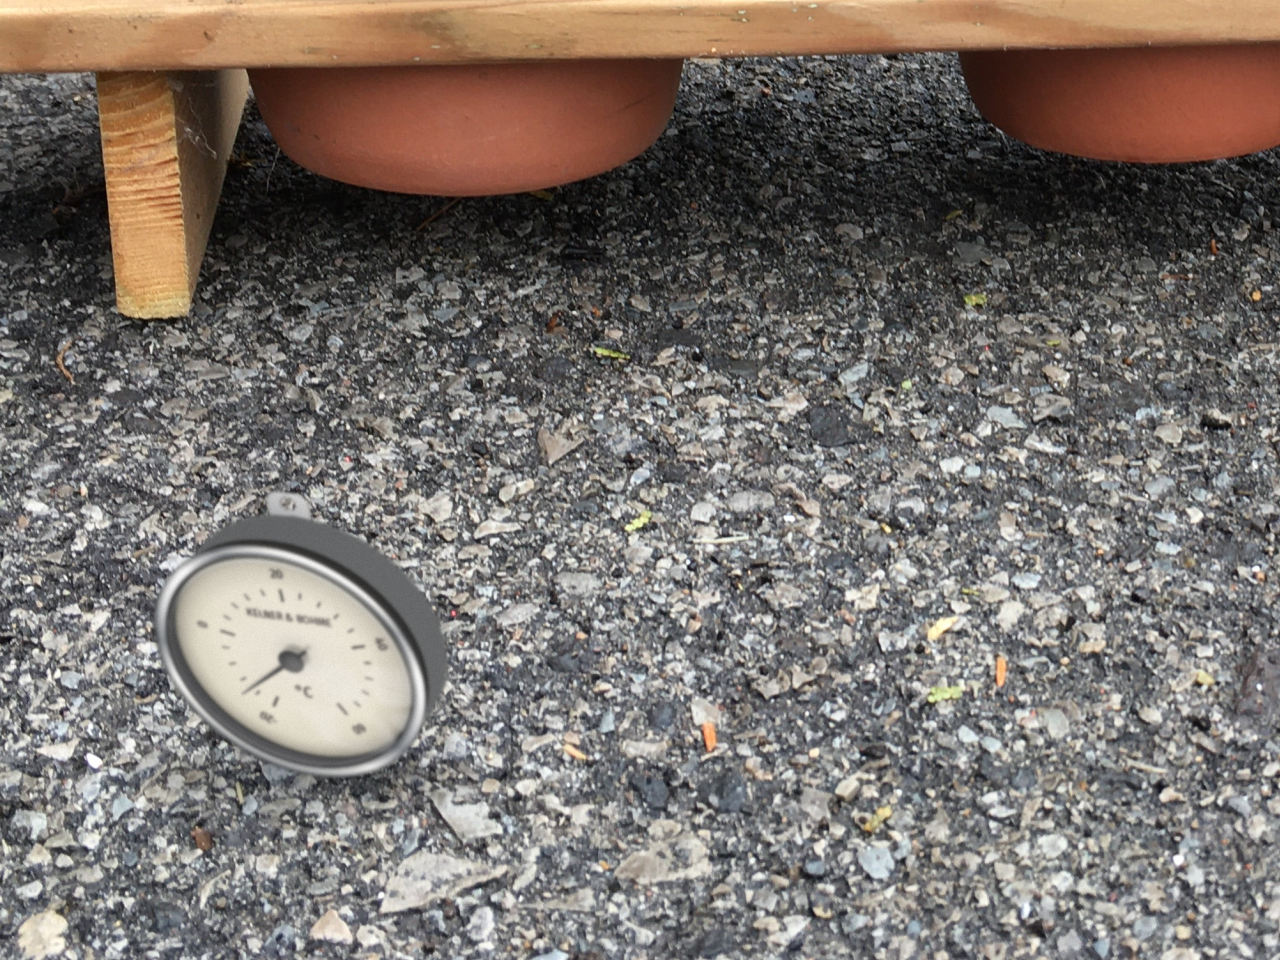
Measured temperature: -14
